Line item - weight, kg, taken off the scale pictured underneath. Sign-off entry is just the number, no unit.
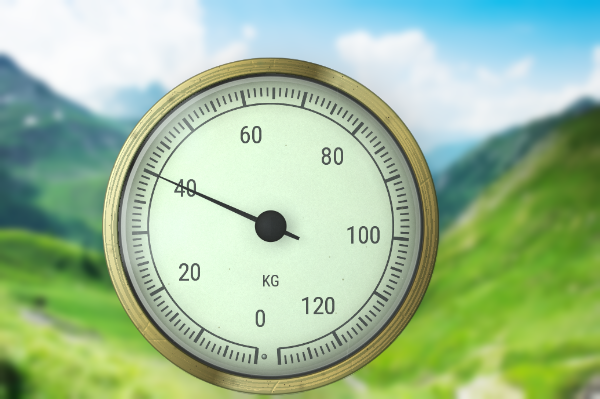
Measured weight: 40
